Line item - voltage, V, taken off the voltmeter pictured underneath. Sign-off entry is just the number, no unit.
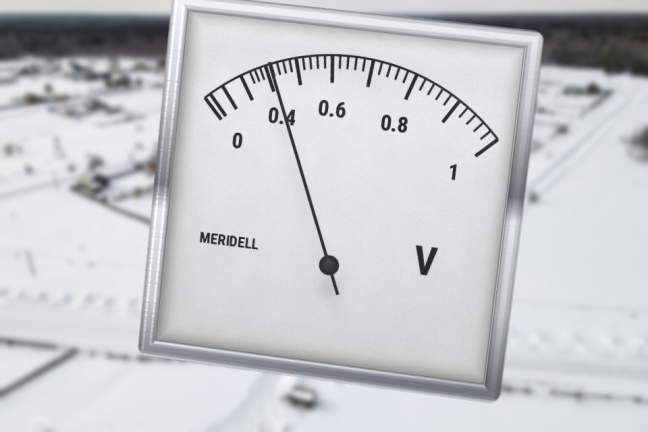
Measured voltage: 0.42
